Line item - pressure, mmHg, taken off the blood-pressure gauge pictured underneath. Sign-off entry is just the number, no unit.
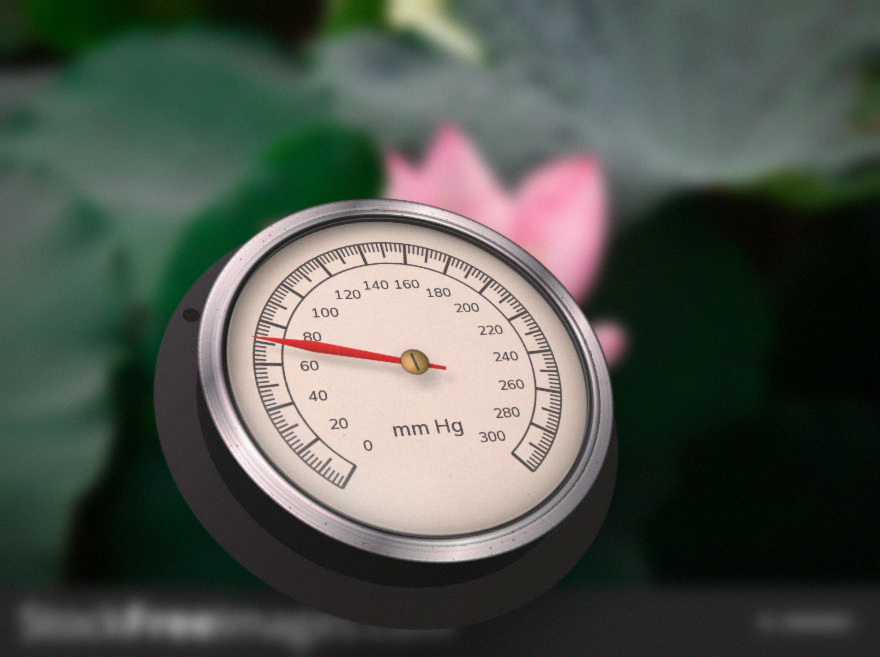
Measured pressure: 70
